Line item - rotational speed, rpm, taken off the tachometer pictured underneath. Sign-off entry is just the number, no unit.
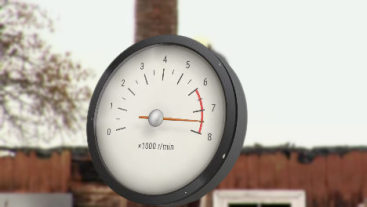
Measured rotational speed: 7500
